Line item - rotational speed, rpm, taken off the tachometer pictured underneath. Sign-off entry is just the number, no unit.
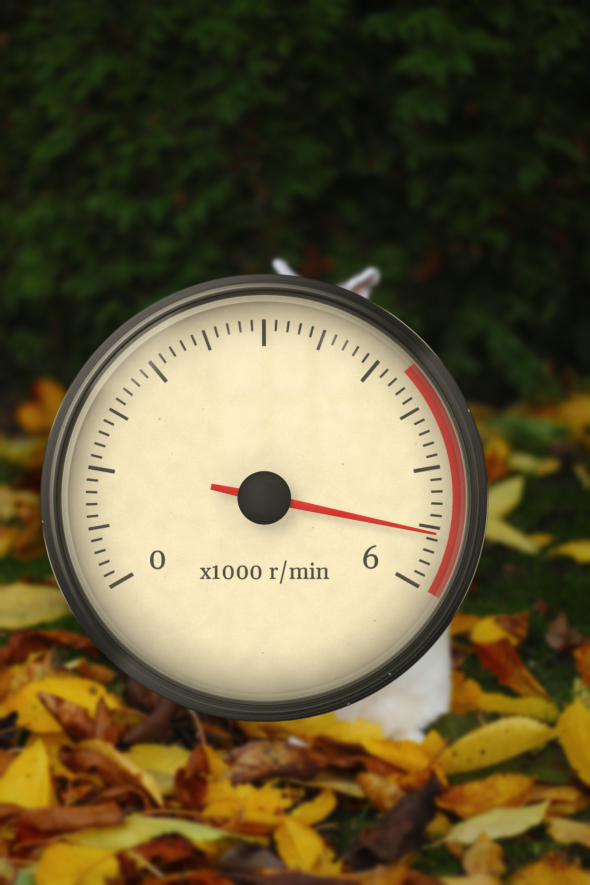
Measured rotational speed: 5550
